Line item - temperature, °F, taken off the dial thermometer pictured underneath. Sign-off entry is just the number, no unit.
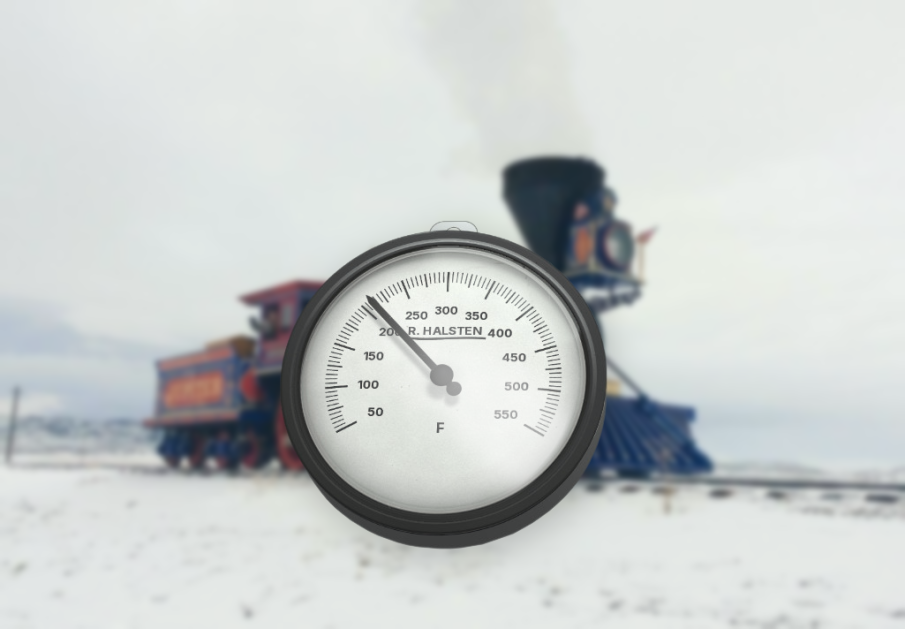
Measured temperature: 210
